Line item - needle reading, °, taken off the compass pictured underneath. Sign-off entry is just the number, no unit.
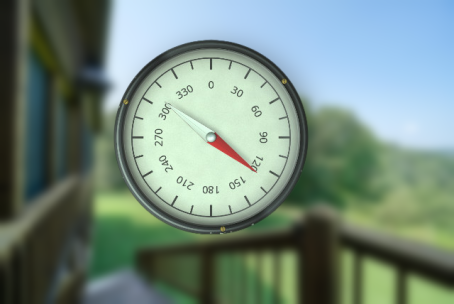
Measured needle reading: 127.5
